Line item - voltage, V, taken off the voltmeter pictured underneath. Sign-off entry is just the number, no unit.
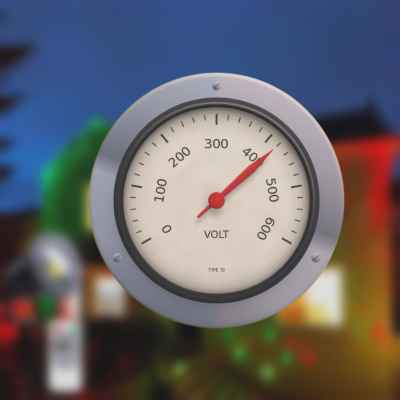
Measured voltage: 420
